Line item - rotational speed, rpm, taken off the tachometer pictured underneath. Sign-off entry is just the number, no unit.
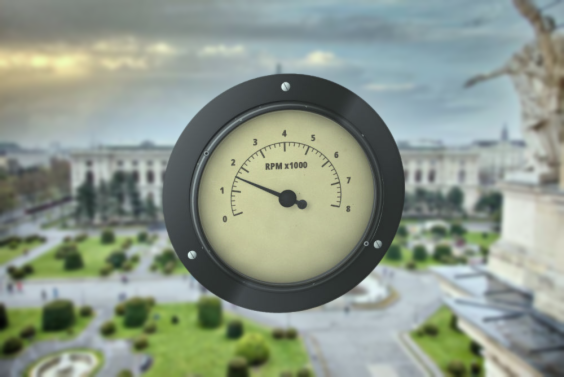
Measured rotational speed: 1600
